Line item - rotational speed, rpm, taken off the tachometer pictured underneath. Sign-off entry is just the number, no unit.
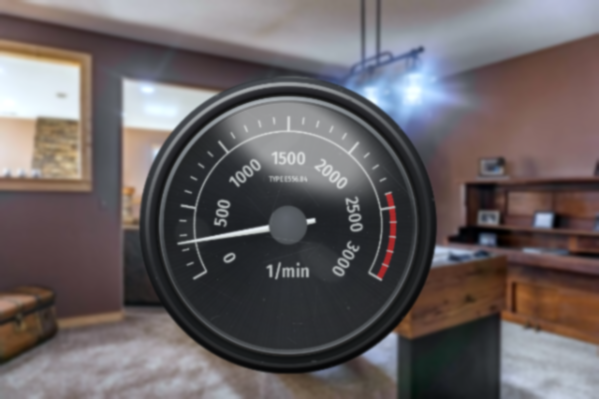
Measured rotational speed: 250
